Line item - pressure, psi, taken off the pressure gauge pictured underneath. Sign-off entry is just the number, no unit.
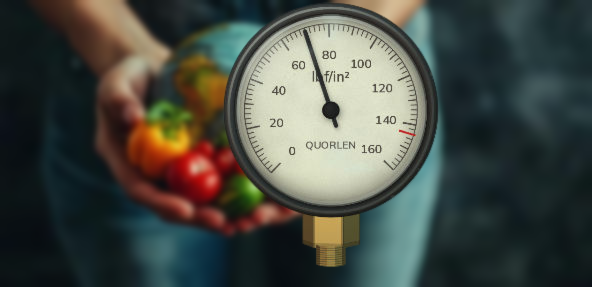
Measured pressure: 70
